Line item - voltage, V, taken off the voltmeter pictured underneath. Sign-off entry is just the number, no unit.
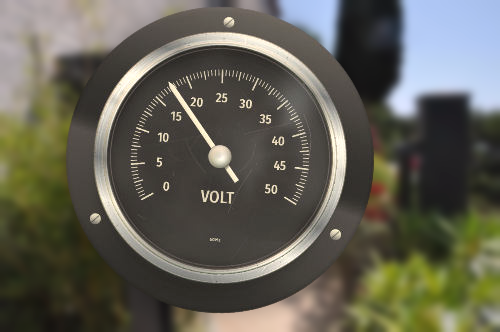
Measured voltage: 17.5
